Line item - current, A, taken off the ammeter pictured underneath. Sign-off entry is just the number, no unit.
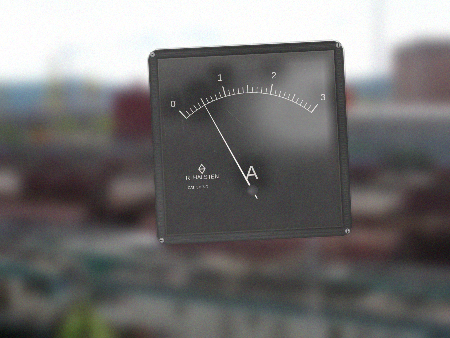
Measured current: 0.5
